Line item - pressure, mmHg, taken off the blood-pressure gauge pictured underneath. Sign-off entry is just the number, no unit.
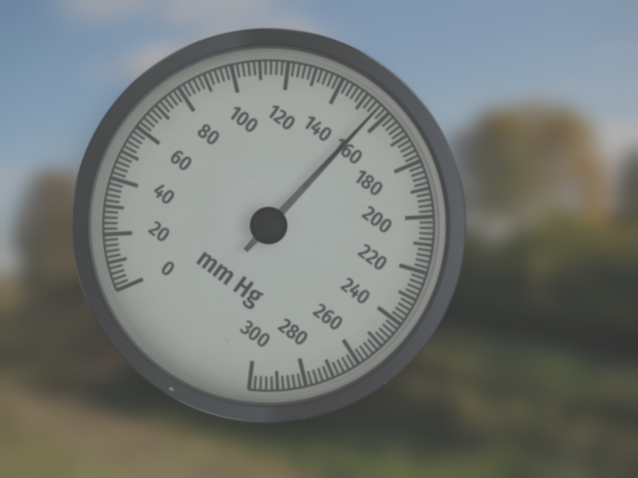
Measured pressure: 156
